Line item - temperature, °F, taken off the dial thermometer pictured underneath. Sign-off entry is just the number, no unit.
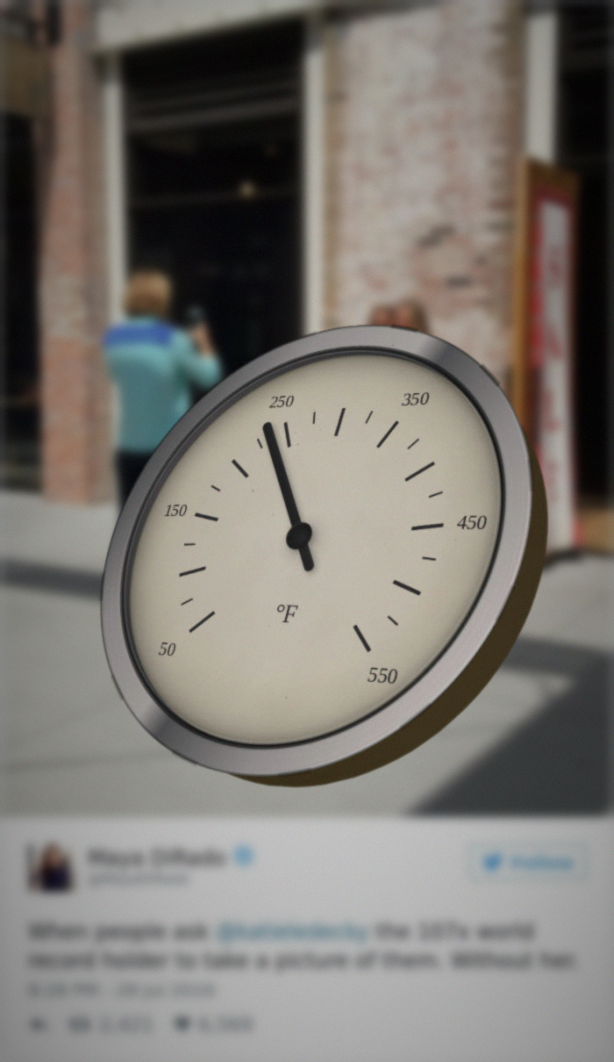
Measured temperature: 237.5
